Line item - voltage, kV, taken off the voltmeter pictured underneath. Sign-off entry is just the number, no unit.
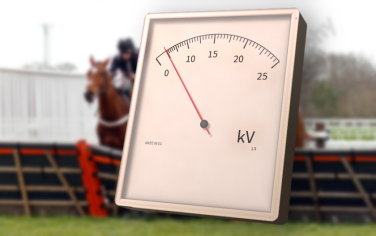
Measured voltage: 5
